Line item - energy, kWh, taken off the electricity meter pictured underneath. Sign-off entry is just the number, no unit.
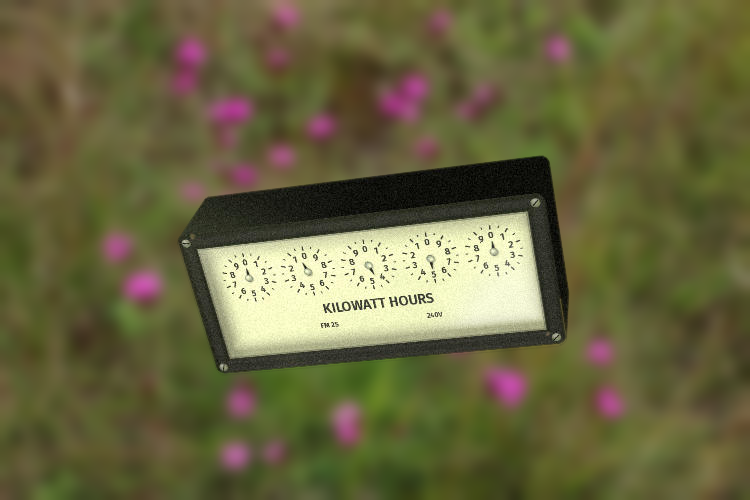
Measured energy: 450
